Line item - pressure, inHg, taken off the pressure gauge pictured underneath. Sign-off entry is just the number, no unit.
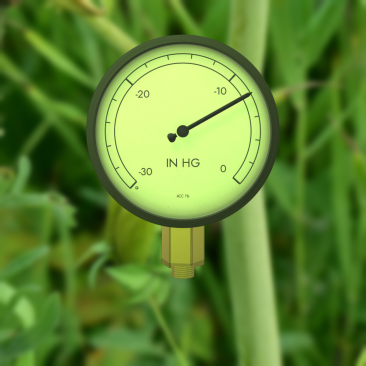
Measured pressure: -8
